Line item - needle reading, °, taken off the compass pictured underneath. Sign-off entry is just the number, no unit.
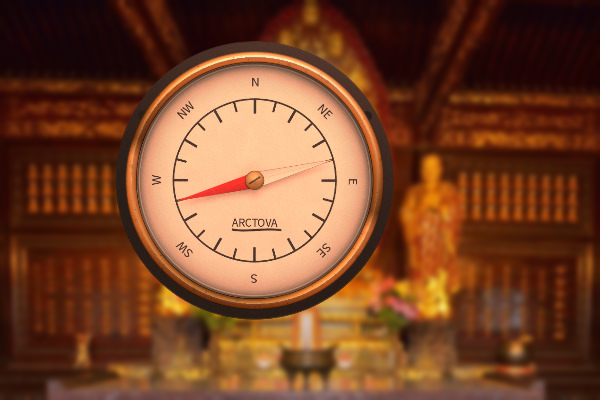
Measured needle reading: 255
